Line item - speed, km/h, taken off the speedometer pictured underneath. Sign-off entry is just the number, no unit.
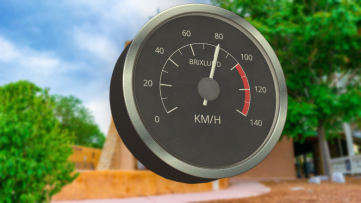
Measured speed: 80
